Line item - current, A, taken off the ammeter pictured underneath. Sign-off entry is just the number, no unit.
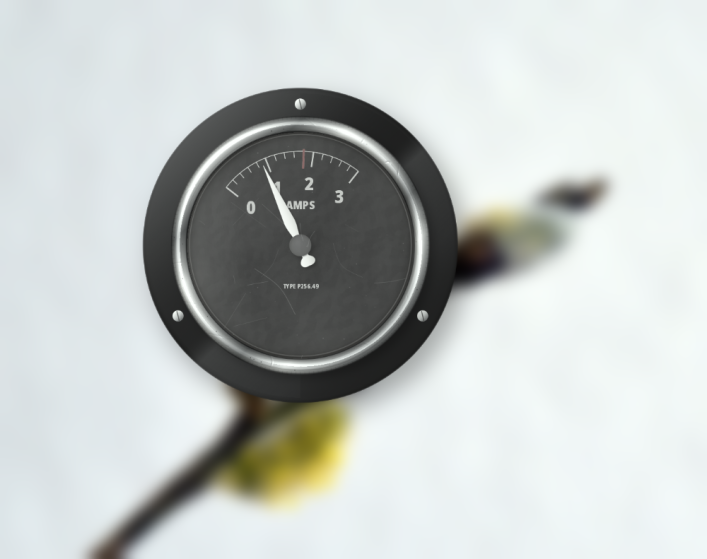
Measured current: 0.9
